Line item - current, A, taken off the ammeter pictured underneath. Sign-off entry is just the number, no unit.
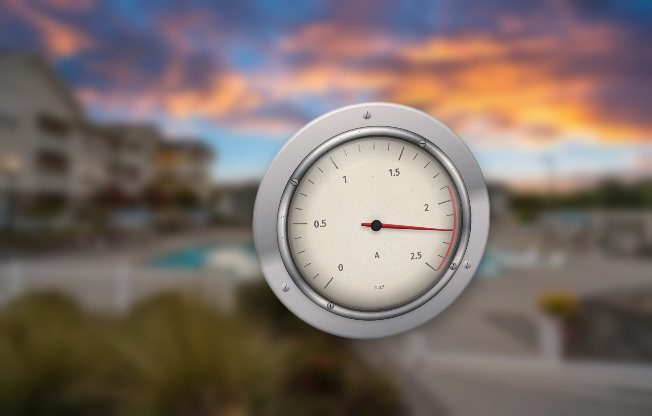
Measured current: 2.2
